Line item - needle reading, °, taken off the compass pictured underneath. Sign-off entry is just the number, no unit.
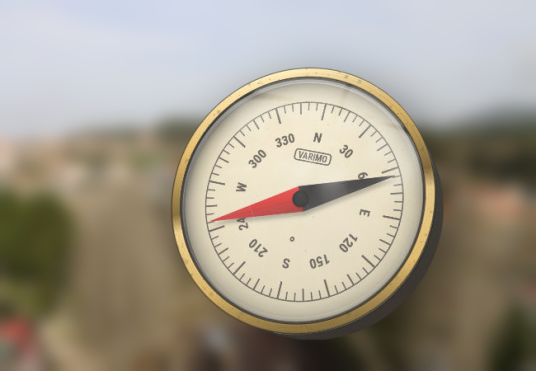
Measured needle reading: 245
